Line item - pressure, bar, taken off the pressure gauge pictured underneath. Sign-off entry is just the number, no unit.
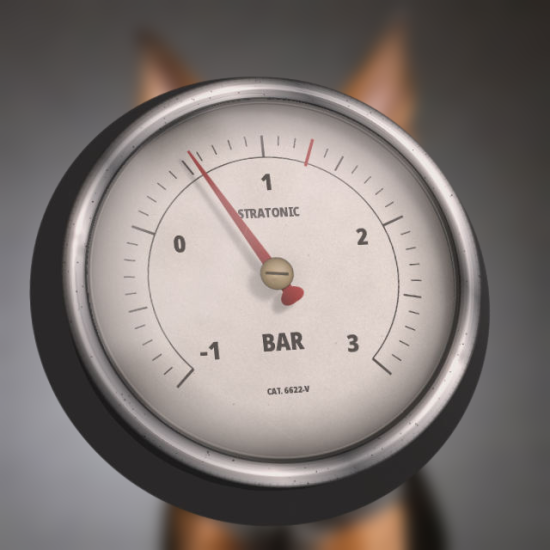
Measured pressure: 0.55
